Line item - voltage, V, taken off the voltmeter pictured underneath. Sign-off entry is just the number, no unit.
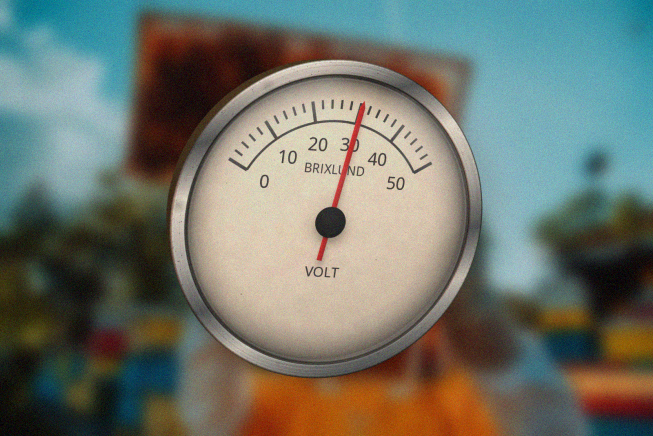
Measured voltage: 30
